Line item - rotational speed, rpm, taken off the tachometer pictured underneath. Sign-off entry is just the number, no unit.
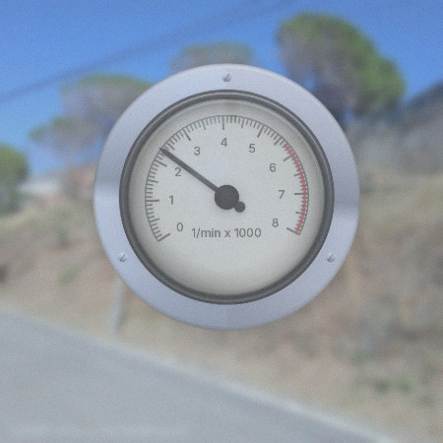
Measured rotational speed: 2300
